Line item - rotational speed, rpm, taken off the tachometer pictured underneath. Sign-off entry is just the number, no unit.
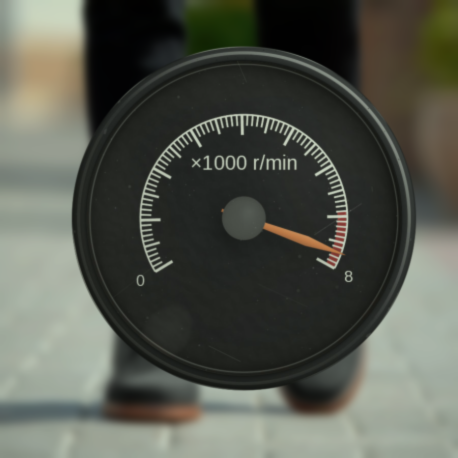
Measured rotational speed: 7700
